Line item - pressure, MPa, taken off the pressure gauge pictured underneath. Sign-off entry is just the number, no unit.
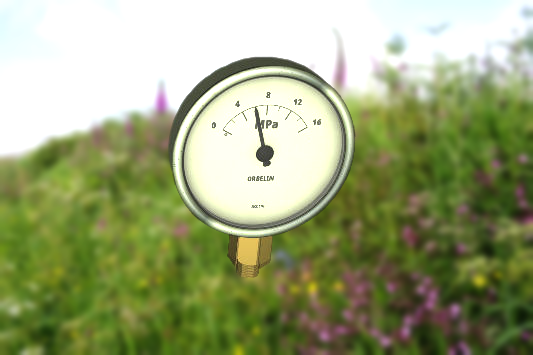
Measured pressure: 6
